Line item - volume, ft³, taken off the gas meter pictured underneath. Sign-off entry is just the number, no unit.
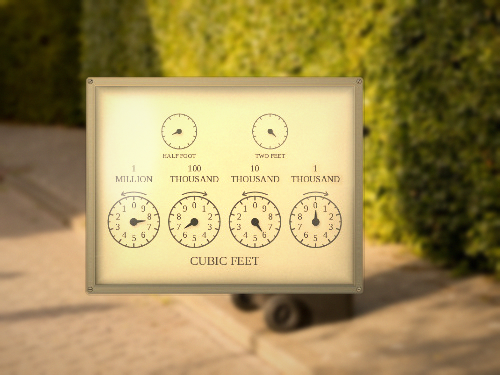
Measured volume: 766000
